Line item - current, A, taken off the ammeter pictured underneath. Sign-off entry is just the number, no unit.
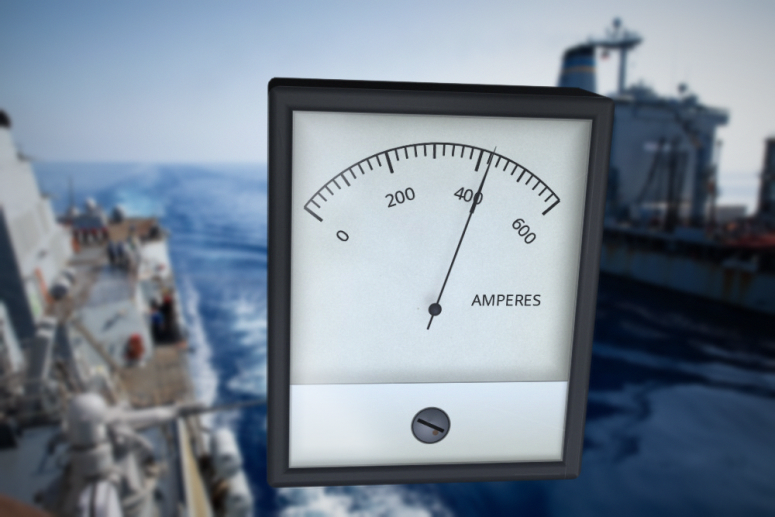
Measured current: 420
